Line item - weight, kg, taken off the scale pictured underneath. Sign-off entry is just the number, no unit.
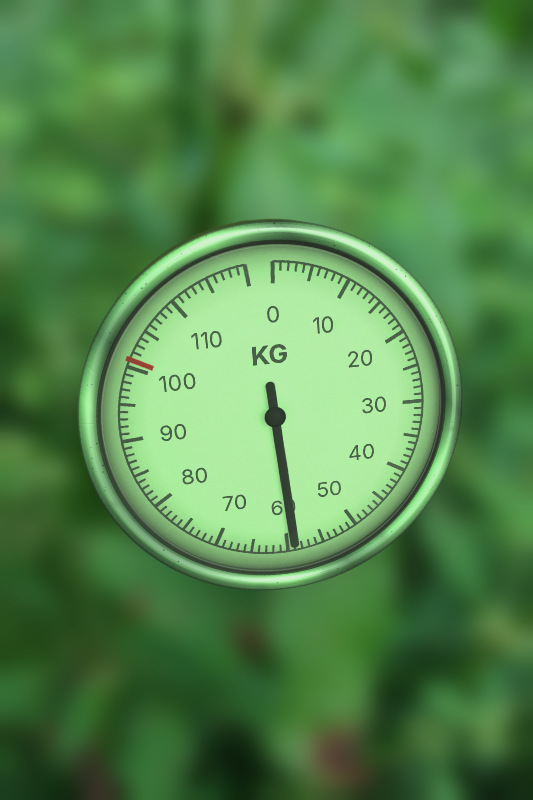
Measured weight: 59
